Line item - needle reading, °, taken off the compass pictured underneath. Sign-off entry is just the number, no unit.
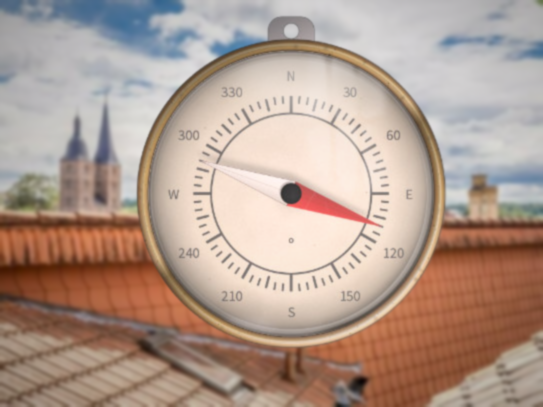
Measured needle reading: 110
